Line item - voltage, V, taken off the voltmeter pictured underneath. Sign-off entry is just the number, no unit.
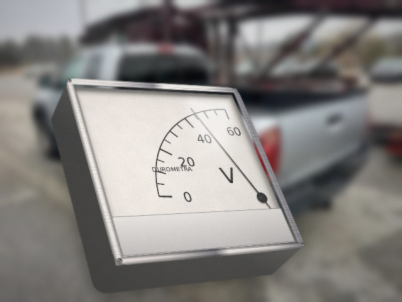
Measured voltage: 45
